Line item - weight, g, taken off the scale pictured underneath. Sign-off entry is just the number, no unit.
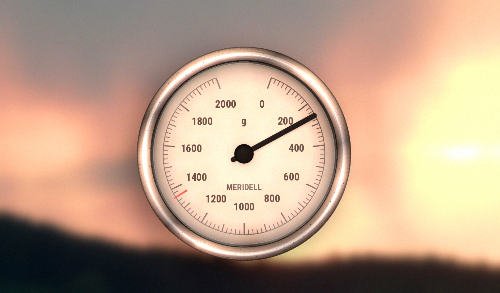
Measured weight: 260
